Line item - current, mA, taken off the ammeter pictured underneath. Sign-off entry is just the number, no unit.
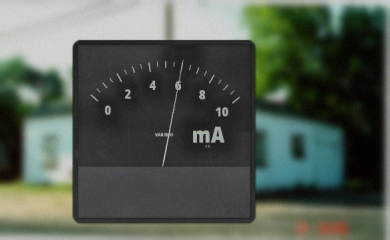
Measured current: 6
